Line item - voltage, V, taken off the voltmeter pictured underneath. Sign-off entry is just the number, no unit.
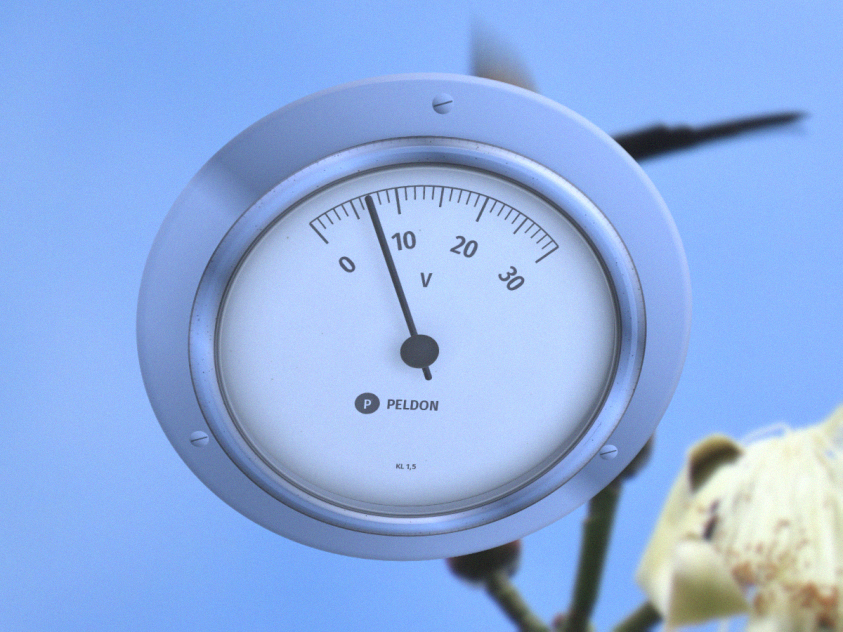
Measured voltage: 7
